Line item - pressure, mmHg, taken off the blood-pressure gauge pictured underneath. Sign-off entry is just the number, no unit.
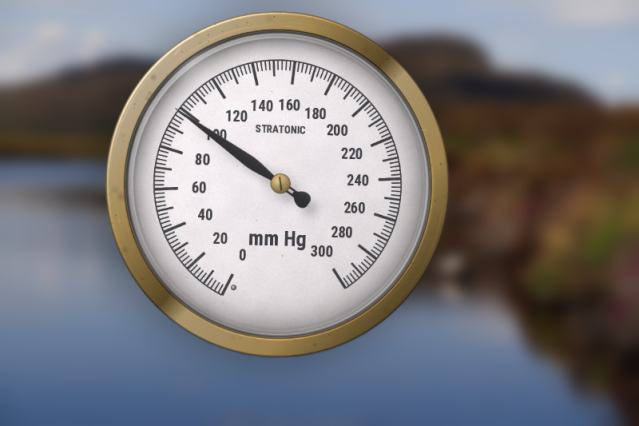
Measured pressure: 98
